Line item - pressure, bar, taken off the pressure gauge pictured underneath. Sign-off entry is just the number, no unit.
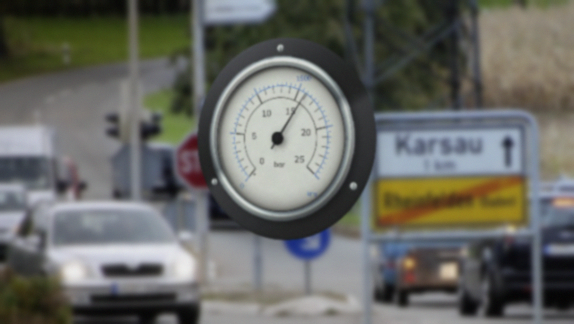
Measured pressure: 16
